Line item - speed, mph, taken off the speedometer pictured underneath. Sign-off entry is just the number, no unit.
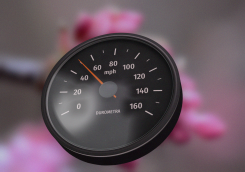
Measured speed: 50
